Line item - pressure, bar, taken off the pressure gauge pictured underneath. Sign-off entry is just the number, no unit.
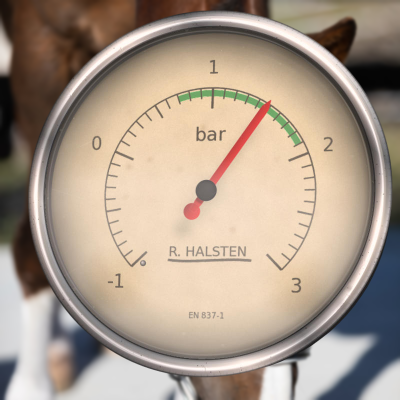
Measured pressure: 1.5
